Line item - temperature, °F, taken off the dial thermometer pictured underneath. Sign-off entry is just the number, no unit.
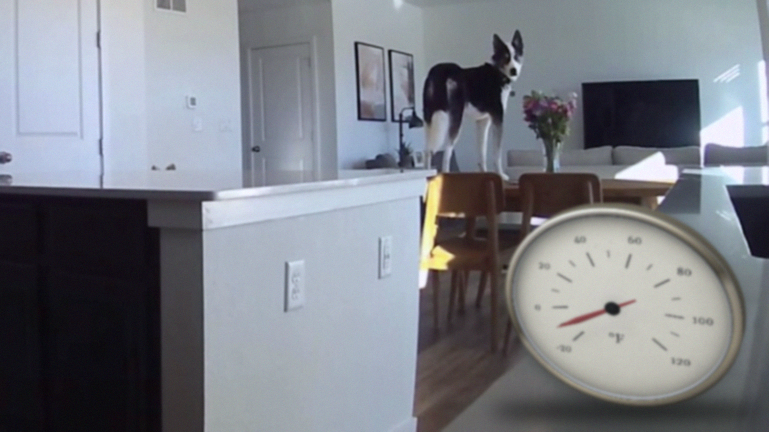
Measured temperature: -10
